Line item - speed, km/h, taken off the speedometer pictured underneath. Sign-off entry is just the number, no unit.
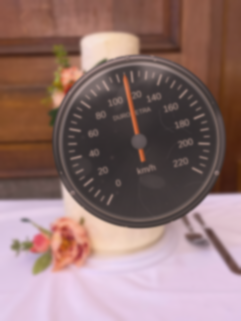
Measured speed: 115
